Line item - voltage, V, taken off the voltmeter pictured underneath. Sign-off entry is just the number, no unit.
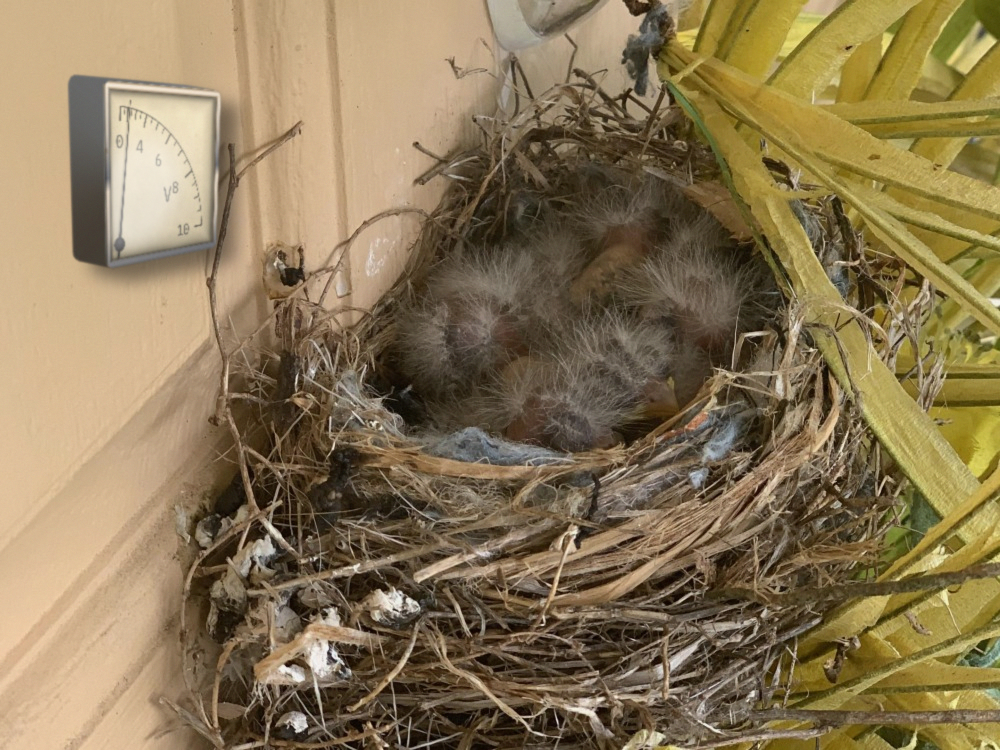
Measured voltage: 2
